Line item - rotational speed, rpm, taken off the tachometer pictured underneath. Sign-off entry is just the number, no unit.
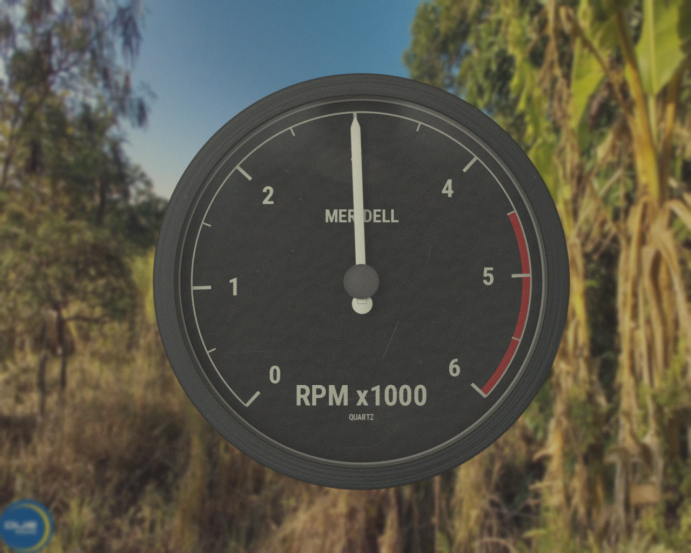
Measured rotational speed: 3000
